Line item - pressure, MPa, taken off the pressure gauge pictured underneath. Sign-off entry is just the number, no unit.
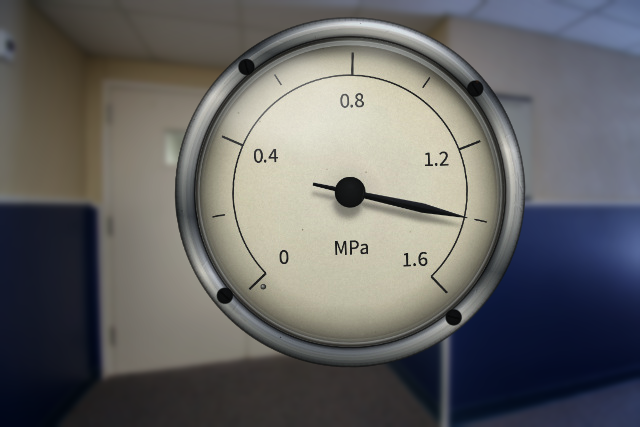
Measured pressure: 1.4
